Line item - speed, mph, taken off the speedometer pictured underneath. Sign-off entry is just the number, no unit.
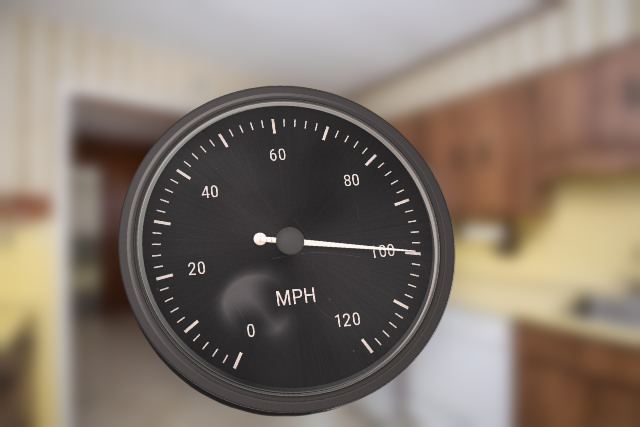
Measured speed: 100
